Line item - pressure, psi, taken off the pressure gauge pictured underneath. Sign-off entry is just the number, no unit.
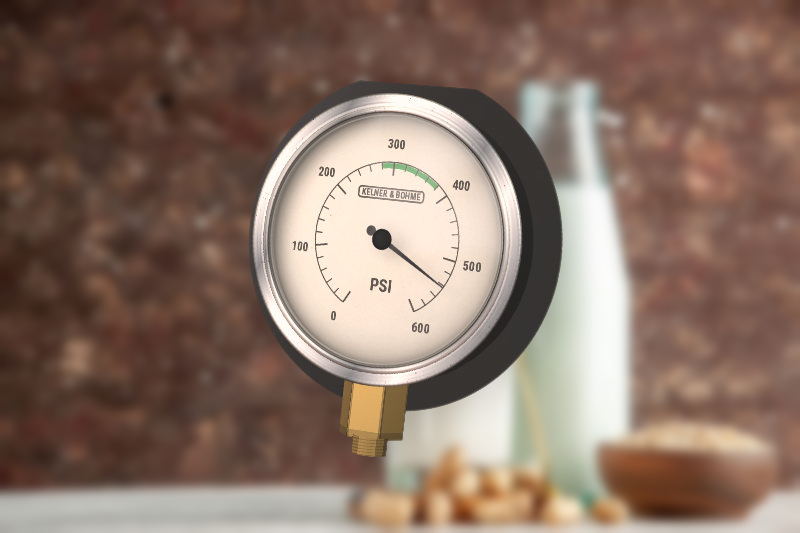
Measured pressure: 540
